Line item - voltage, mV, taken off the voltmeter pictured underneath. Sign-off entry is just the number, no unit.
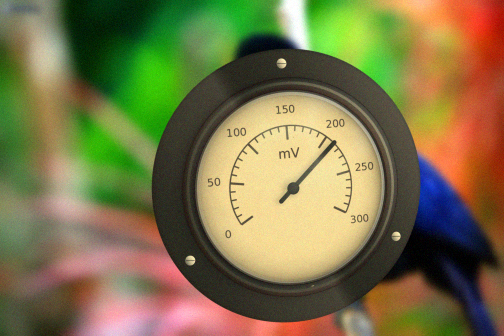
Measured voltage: 210
